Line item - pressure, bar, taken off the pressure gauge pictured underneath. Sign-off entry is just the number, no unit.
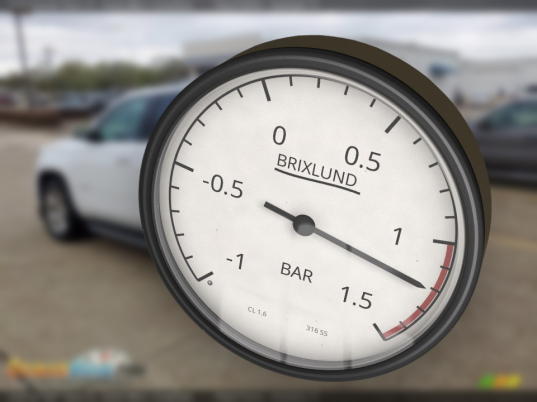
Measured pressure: 1.2
